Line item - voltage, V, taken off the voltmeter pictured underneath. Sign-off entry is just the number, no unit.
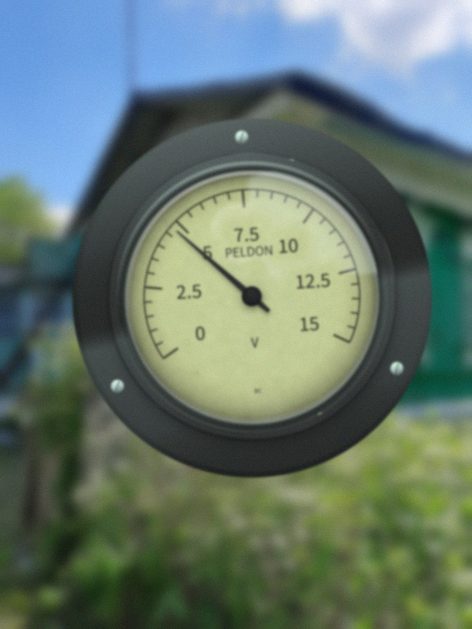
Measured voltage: 4.75
